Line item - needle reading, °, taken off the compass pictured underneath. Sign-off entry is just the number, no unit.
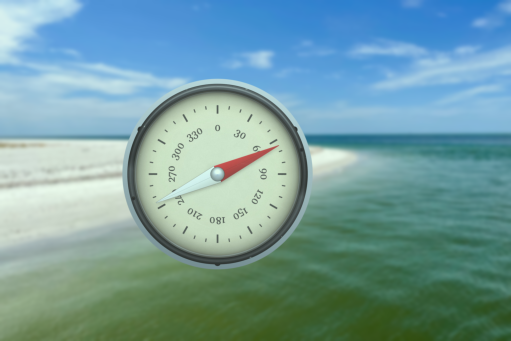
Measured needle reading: 65
